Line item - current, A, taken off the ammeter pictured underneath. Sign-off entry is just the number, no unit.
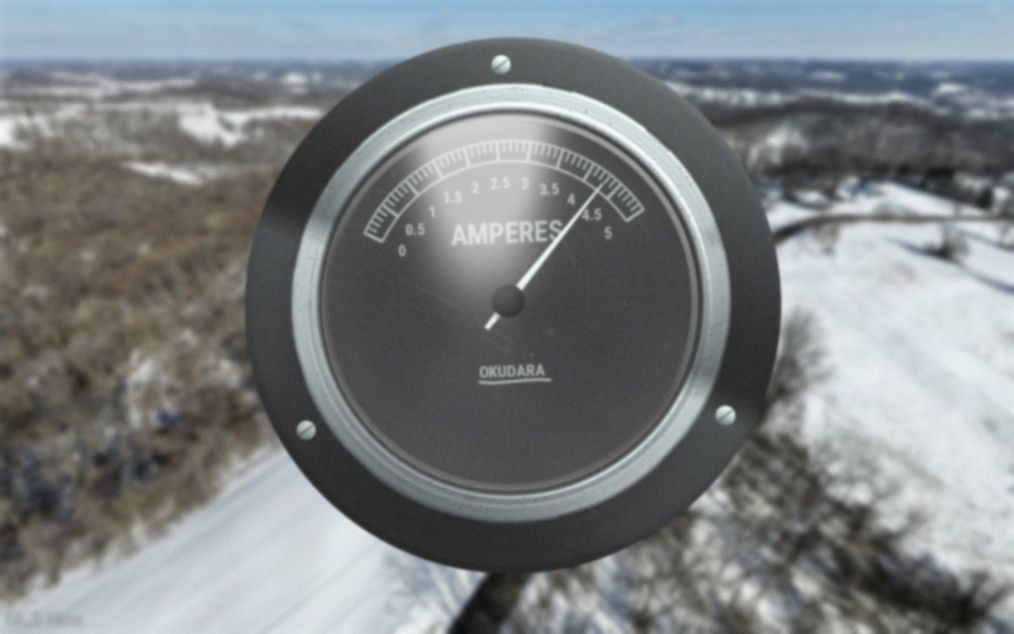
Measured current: 4.3
